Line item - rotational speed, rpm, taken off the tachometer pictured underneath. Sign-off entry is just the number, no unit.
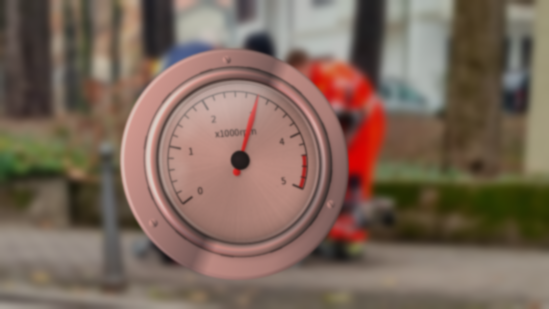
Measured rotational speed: 3000
